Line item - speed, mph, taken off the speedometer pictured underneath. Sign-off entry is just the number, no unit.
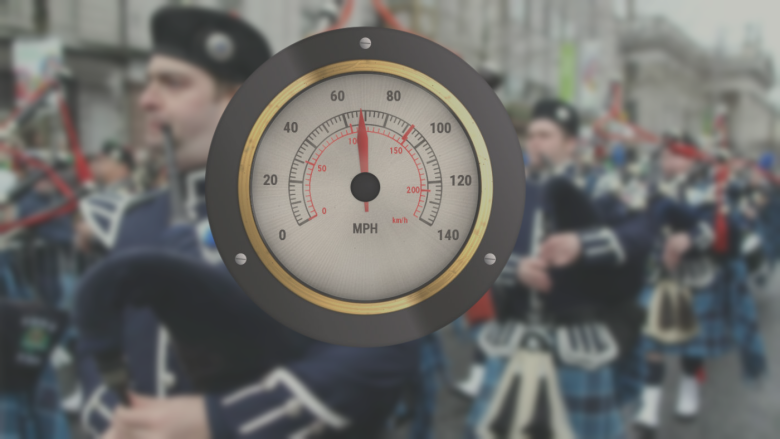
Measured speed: 68
